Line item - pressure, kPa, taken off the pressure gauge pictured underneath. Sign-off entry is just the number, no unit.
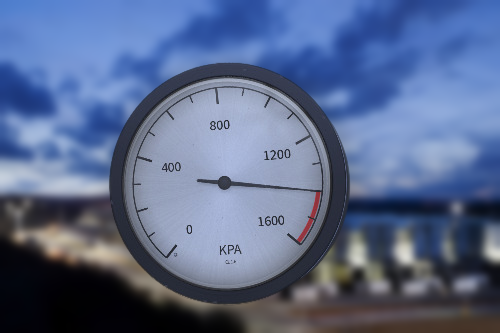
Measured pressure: 1400
